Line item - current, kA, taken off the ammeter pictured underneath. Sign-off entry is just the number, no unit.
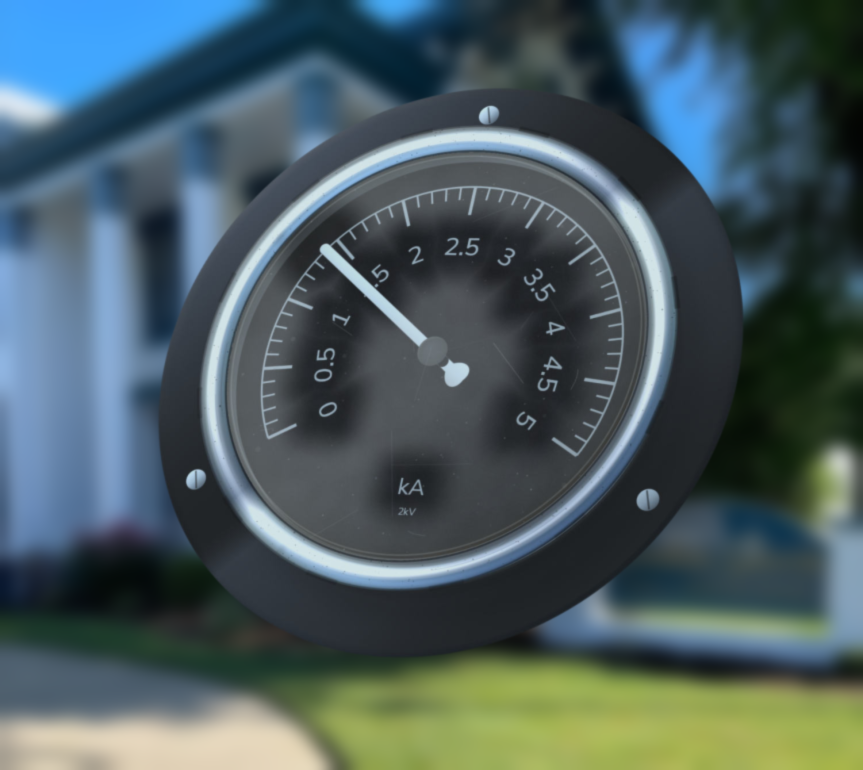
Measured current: 1.4
